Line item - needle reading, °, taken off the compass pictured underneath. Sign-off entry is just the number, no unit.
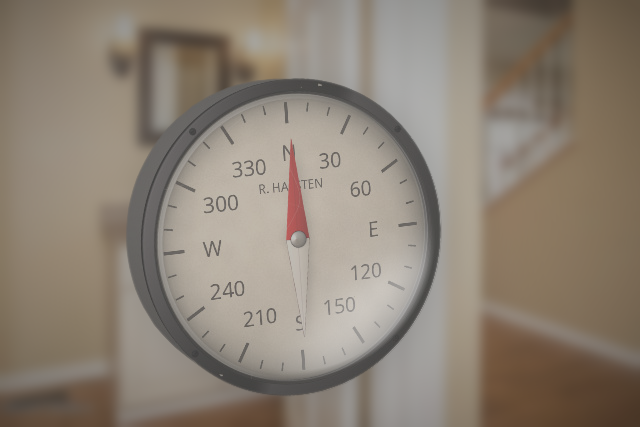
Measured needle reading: 0
